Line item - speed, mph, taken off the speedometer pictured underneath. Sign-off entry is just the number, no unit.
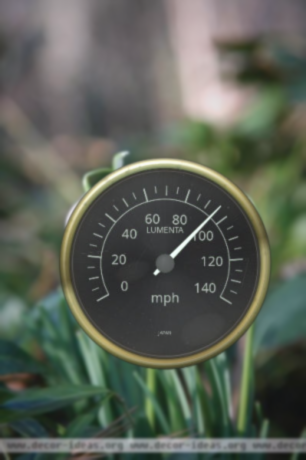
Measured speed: 95
